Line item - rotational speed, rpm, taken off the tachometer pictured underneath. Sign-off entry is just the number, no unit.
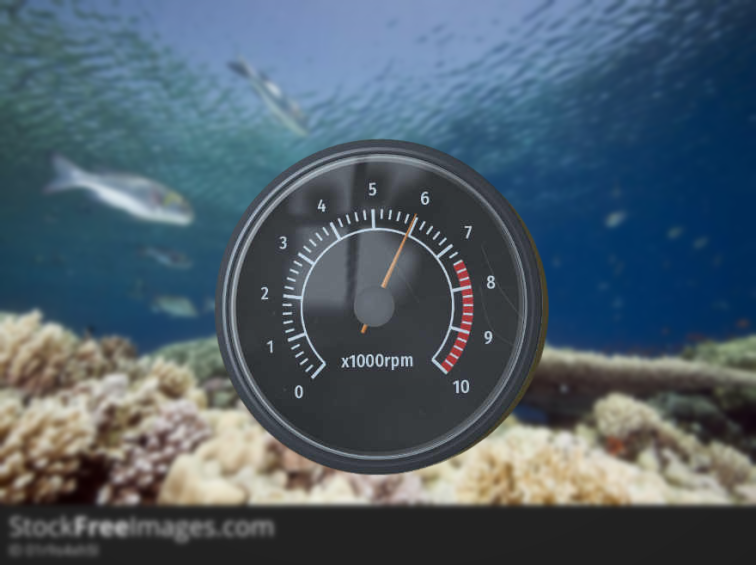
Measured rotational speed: 6000
